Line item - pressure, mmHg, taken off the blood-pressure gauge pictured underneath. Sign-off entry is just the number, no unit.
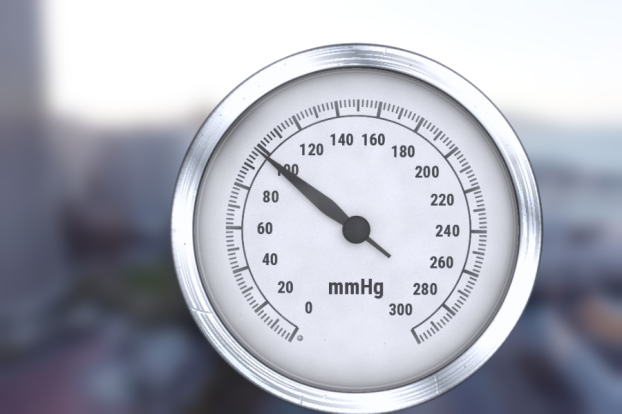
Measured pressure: 98
